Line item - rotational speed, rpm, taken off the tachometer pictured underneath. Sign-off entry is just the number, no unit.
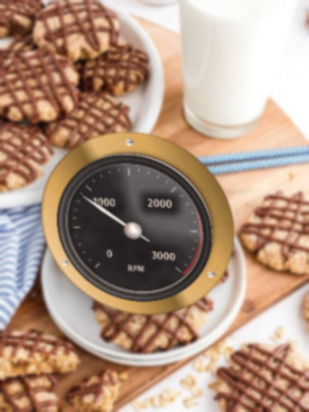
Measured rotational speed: 900
